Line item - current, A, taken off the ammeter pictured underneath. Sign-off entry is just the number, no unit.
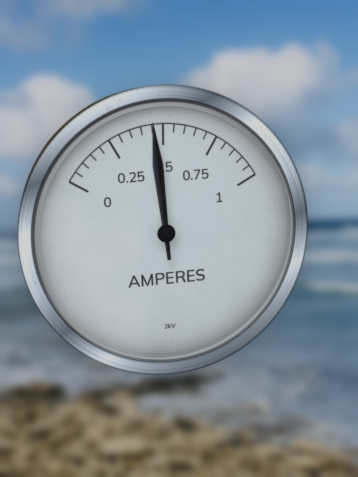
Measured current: 0.45
